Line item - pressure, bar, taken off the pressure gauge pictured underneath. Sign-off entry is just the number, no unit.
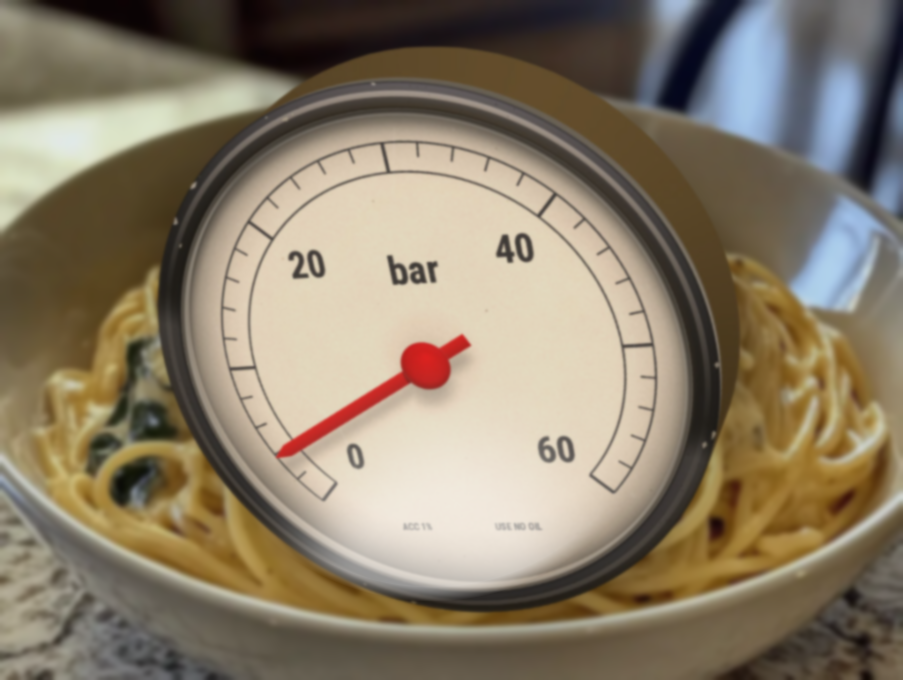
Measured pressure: 4
